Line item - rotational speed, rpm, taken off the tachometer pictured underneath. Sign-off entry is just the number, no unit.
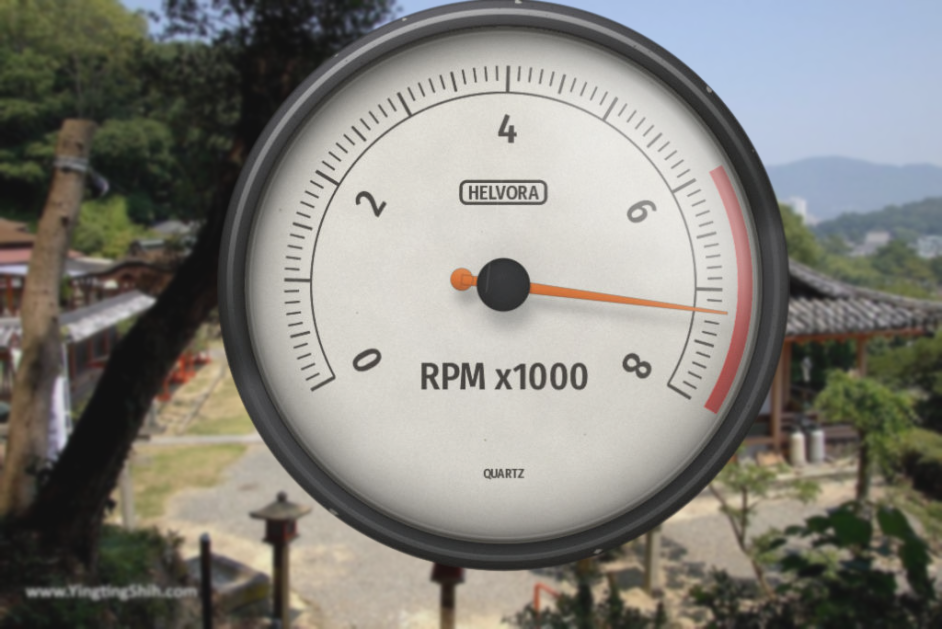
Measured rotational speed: 7200
